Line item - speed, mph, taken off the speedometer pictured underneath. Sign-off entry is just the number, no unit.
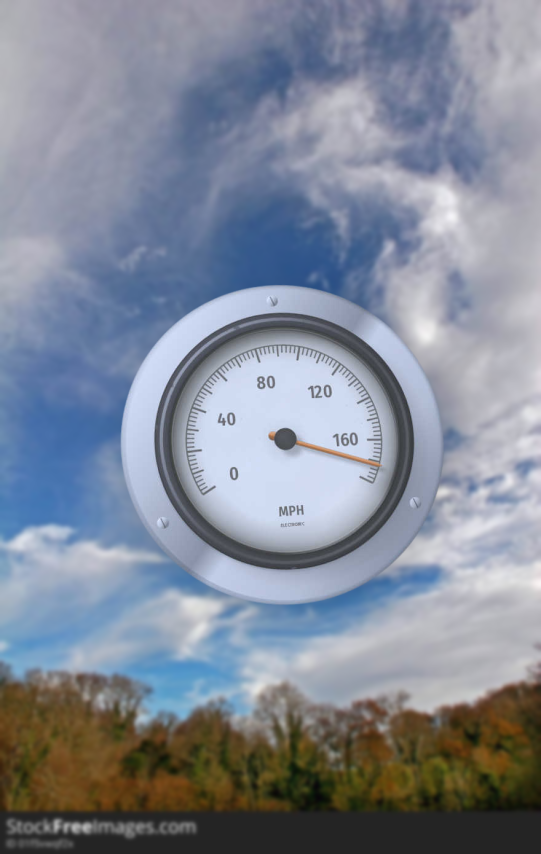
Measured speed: 172
